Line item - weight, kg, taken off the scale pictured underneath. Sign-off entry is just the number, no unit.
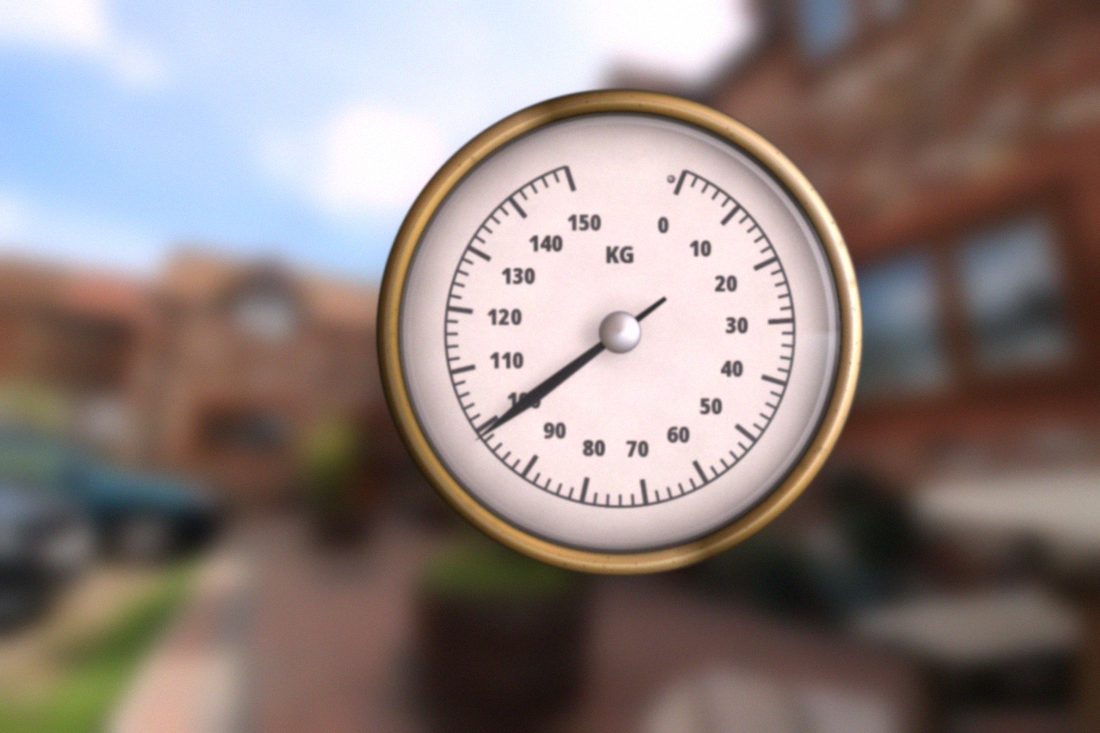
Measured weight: 99
